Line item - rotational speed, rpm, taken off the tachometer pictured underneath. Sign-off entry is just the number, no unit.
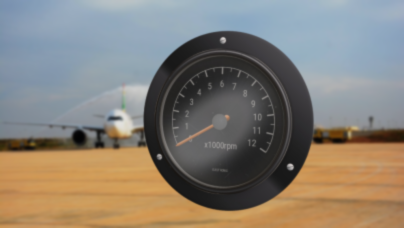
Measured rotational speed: 0
